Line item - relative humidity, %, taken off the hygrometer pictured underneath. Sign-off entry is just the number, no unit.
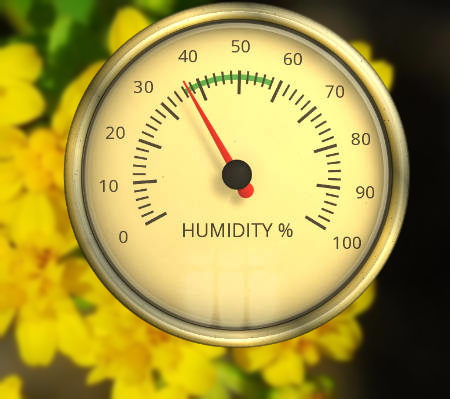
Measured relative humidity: 37
